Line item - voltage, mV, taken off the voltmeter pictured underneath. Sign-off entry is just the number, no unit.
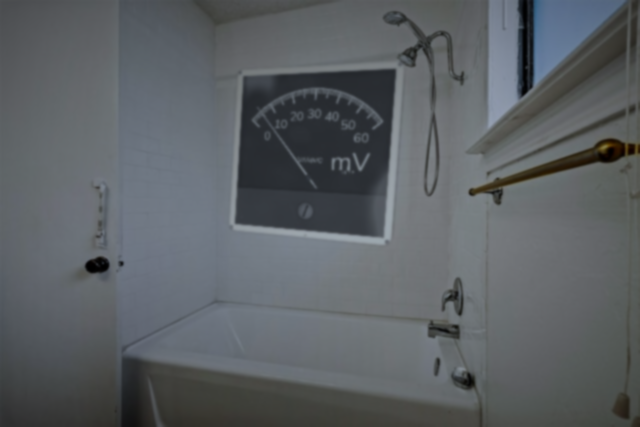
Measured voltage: 5
